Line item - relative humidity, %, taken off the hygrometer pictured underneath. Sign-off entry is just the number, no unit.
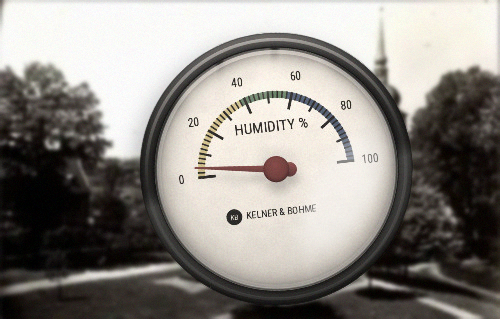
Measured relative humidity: 4
